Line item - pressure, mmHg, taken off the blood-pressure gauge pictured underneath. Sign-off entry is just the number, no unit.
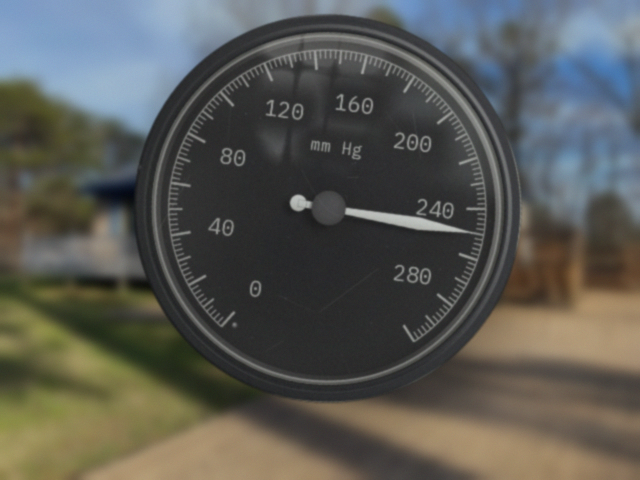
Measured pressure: 250
